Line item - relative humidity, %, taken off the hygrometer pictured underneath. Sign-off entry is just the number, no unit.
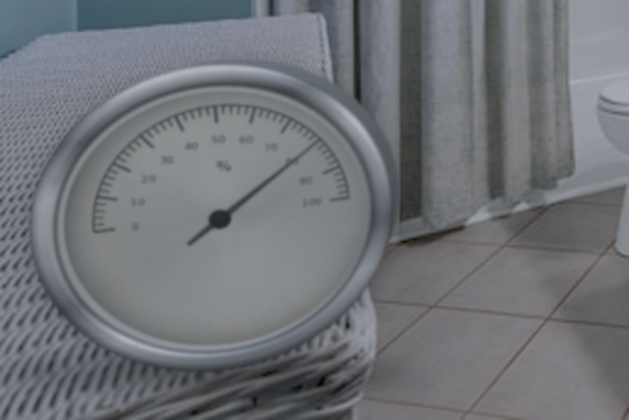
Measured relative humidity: 80
